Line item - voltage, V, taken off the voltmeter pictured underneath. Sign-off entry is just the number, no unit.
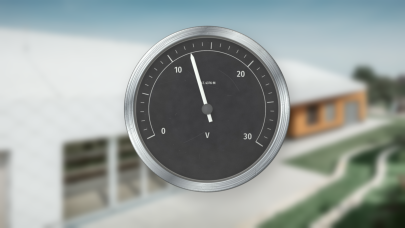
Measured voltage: 12.5
